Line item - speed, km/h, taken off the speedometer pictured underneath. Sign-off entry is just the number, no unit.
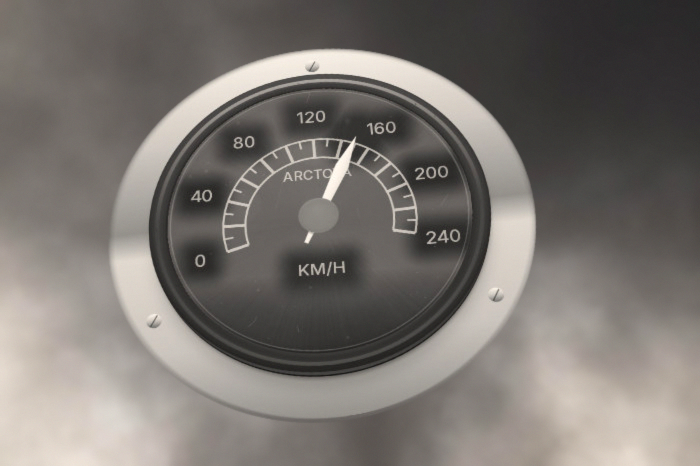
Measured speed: 150
